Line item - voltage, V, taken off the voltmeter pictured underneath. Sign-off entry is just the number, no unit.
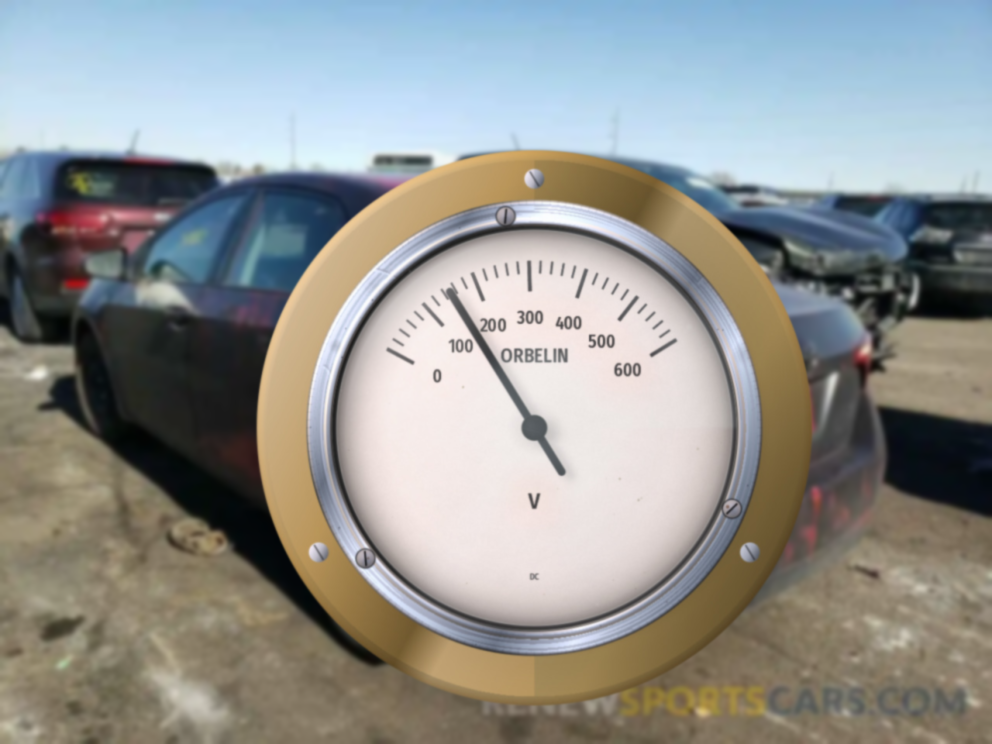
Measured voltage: 150
